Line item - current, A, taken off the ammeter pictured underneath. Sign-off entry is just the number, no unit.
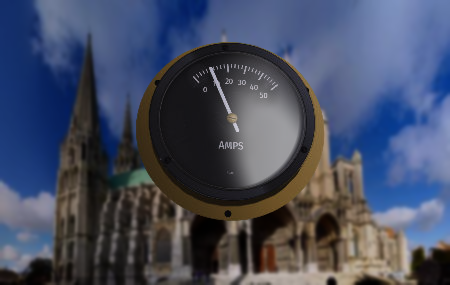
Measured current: 10
